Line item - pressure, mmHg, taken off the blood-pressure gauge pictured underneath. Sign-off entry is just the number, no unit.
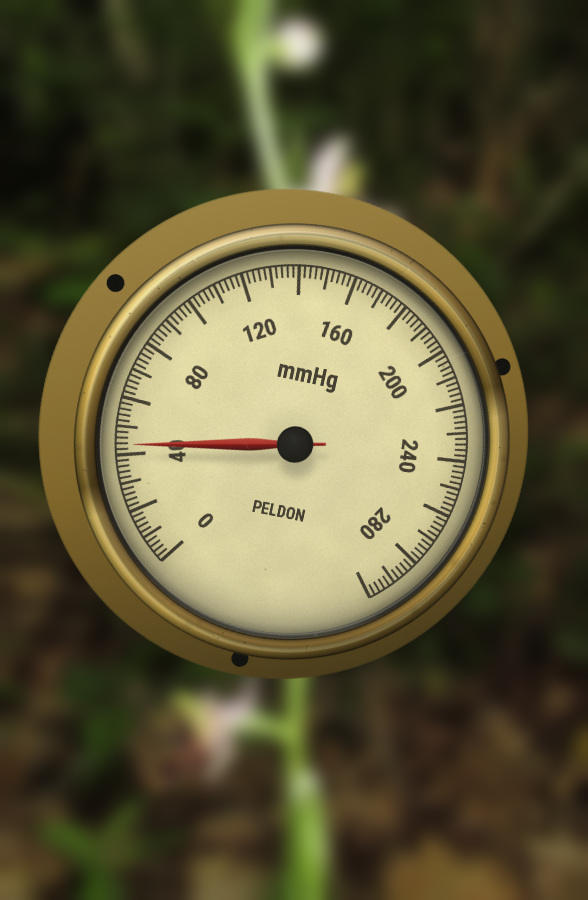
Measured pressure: 44
